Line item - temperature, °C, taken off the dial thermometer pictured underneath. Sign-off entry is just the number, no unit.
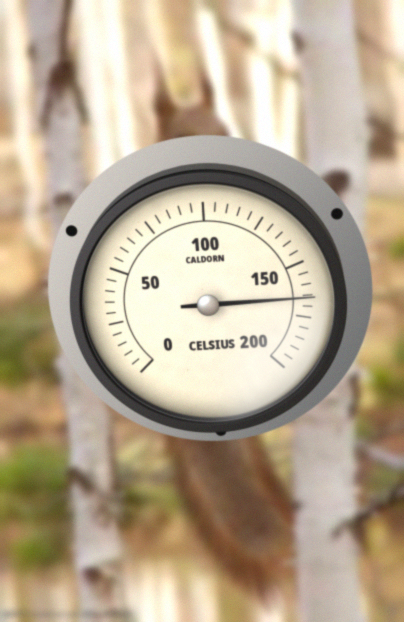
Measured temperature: 165
